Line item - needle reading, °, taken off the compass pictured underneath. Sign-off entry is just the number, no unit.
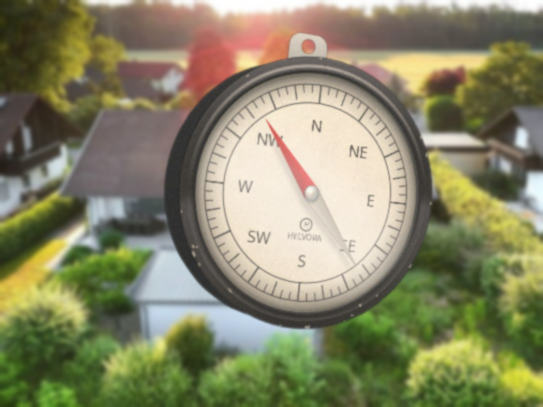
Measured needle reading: 320
